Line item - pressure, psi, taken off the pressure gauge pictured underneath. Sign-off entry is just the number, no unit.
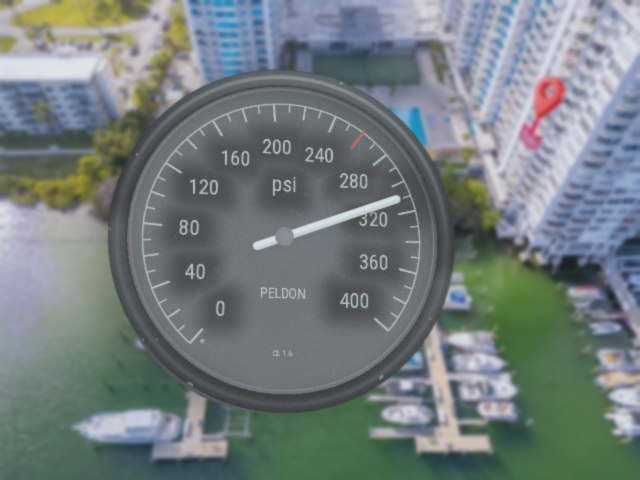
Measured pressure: 310
